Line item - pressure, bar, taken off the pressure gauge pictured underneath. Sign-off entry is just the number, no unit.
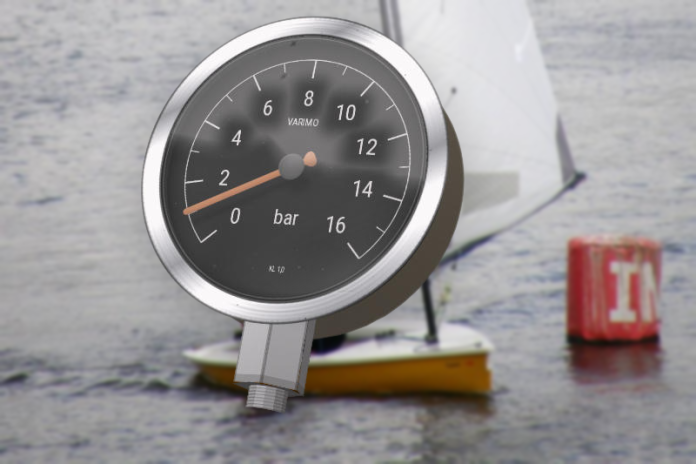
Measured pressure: 1
